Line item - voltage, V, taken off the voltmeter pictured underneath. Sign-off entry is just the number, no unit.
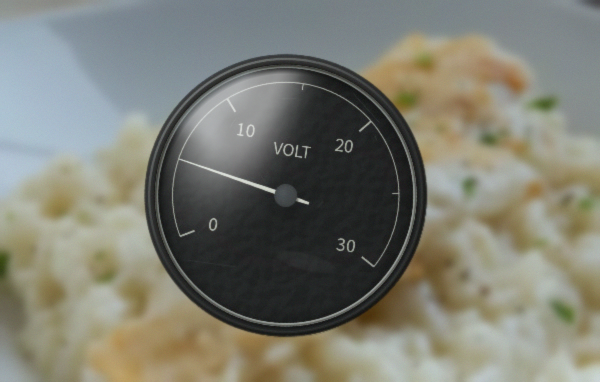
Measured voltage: 5
